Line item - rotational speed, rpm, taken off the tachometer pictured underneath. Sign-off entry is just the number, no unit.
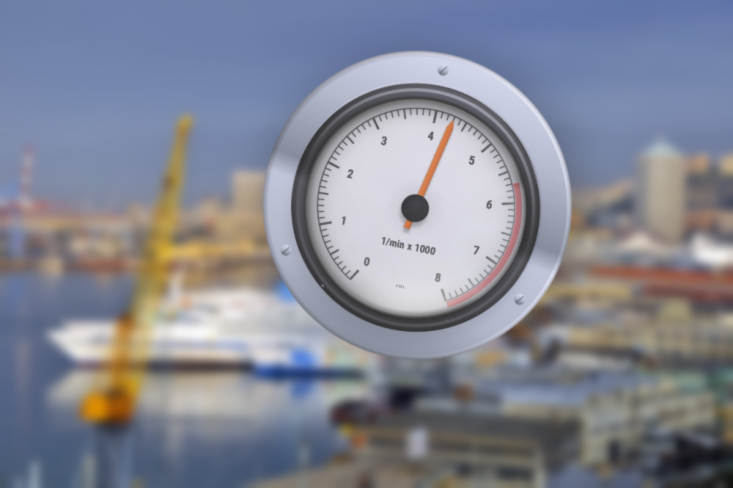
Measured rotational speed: 4300
